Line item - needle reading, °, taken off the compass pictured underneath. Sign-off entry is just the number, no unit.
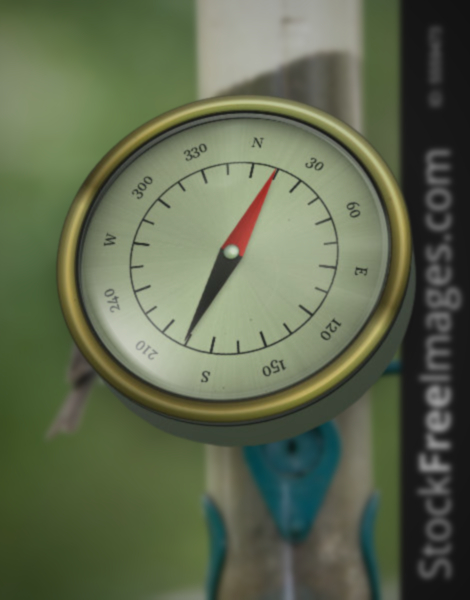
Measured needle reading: 15
